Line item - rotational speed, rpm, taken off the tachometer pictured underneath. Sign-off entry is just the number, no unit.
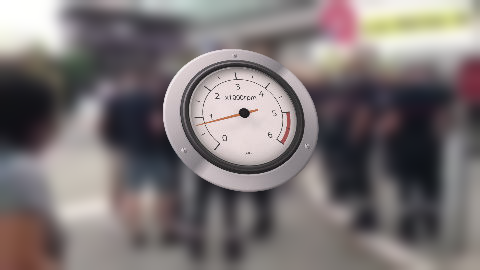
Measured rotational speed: 750
